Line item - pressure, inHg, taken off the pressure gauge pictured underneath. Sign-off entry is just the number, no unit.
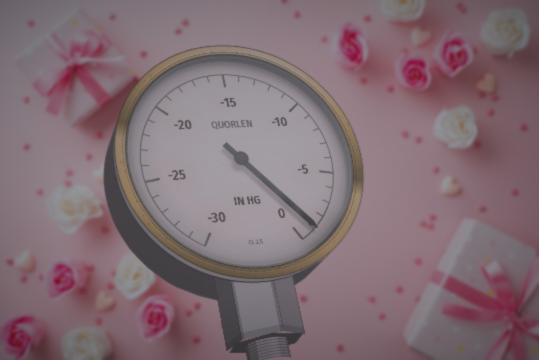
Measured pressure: -1
